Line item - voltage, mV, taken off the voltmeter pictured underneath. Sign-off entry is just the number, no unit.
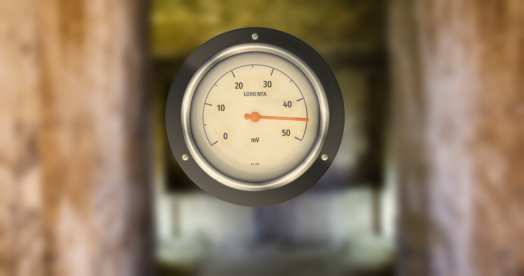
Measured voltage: 45
